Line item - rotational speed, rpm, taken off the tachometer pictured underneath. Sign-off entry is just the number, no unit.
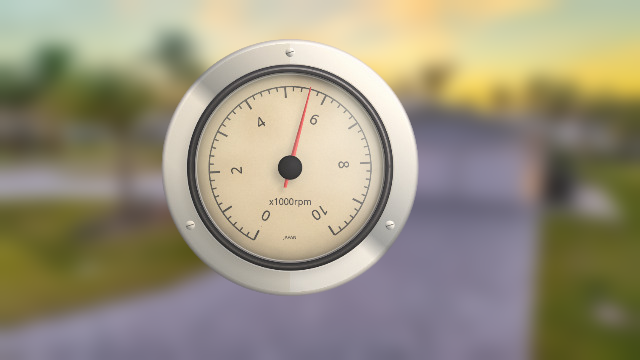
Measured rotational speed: 5600
